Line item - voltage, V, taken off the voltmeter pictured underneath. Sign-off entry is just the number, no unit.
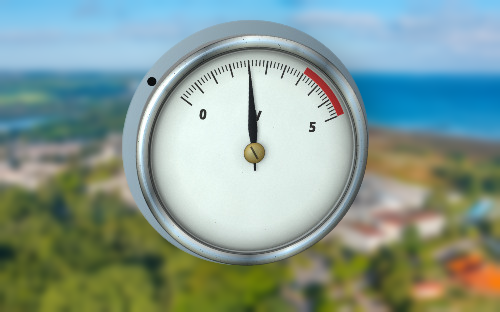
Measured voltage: 2
